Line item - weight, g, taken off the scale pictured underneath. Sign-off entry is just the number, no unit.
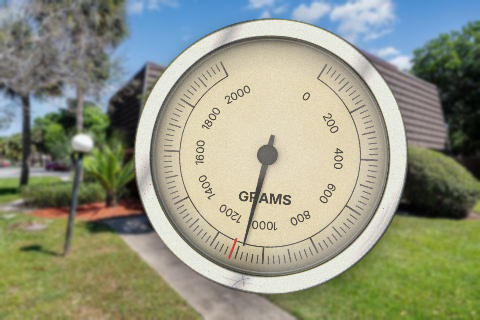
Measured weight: 1080
